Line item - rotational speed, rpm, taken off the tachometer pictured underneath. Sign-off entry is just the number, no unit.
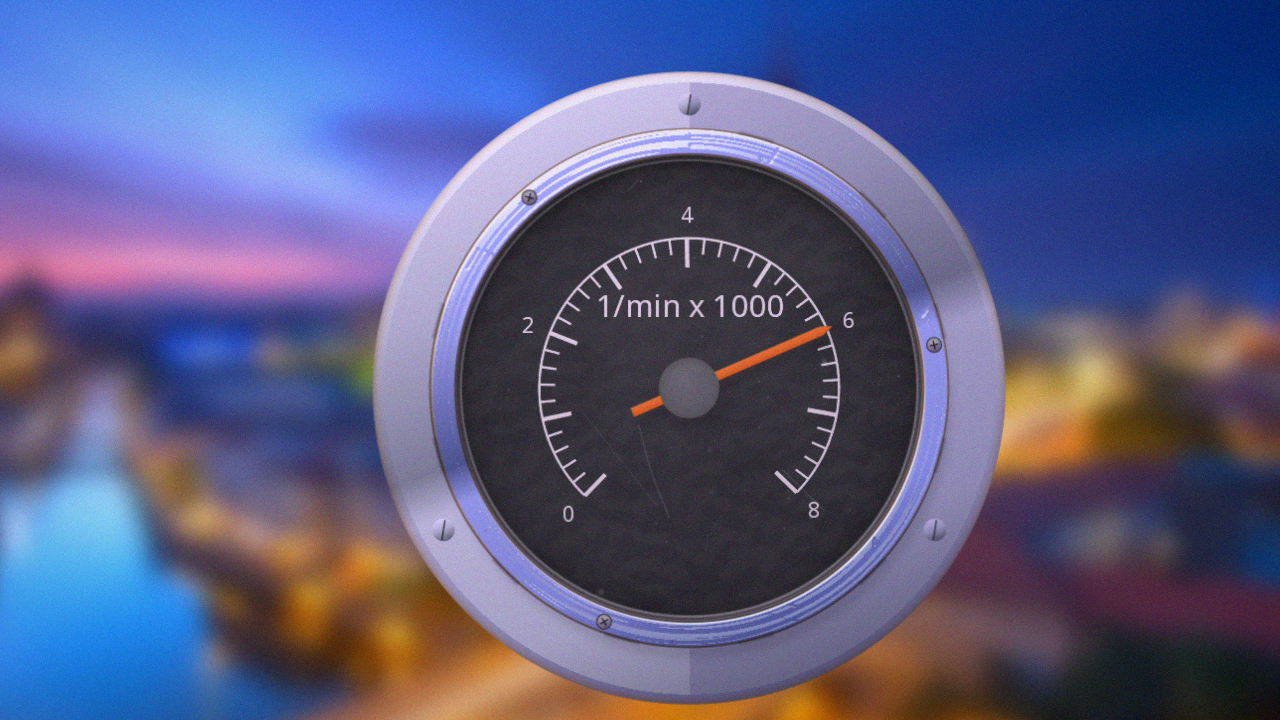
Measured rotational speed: 6000
